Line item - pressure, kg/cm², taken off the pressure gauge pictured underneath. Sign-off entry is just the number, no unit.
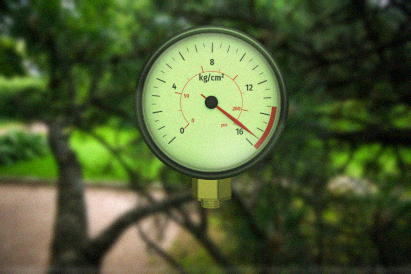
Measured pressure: 15.5
